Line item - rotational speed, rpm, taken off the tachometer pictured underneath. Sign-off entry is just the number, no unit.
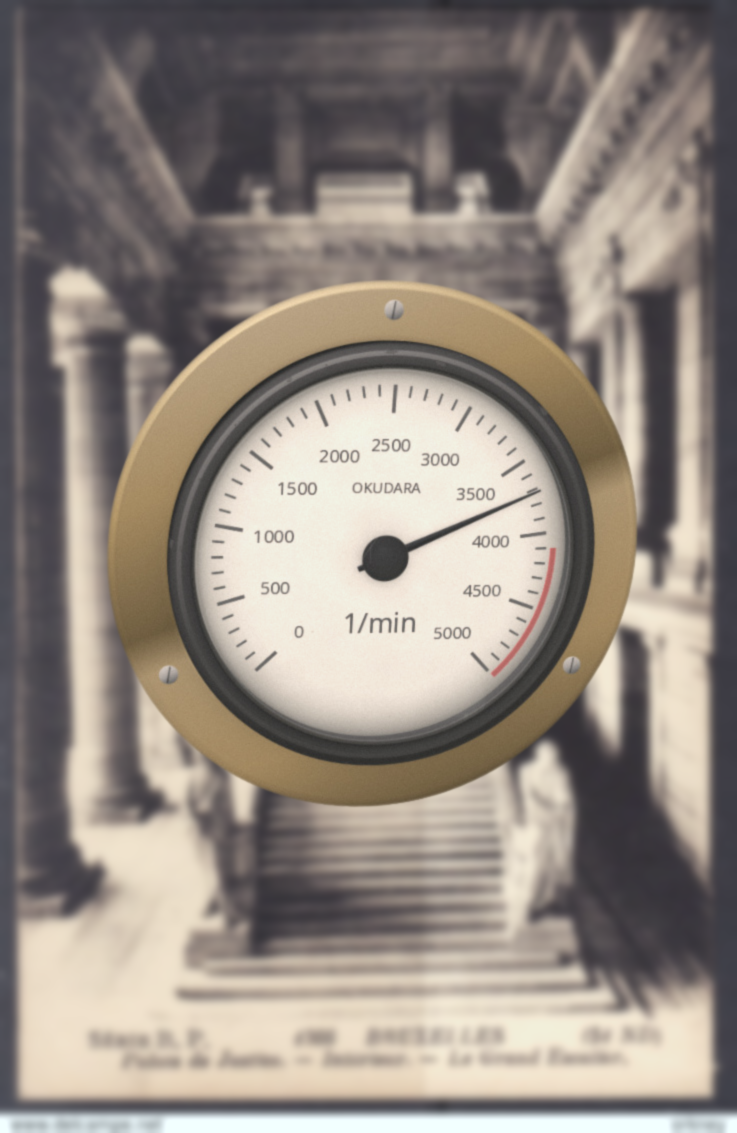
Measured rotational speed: 3700
